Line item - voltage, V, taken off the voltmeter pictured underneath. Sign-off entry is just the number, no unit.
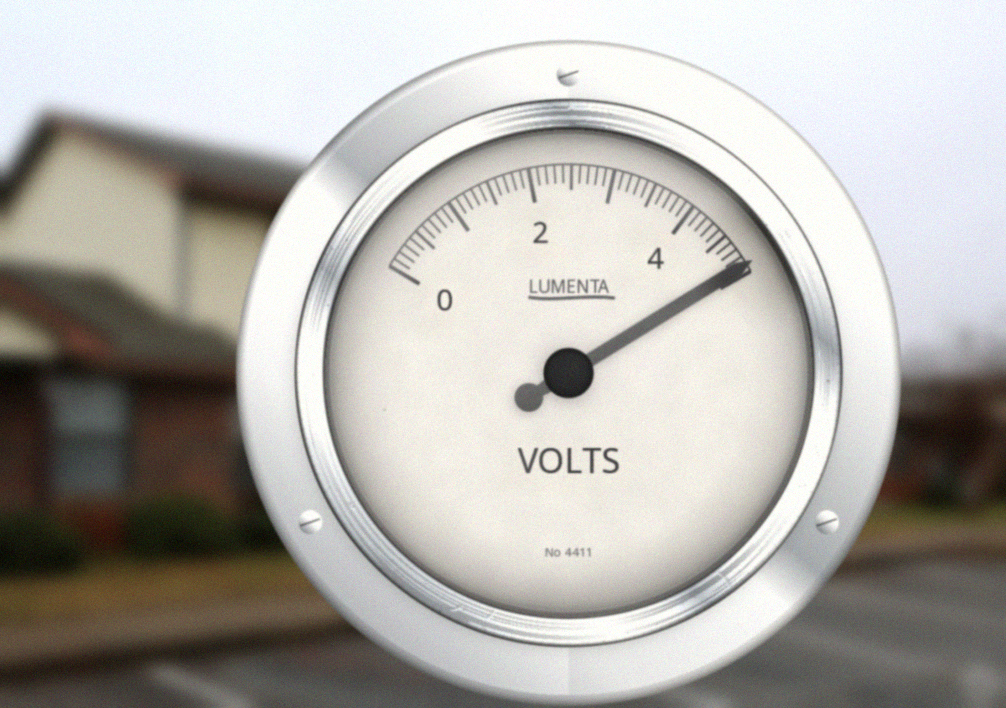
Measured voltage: 4.9
